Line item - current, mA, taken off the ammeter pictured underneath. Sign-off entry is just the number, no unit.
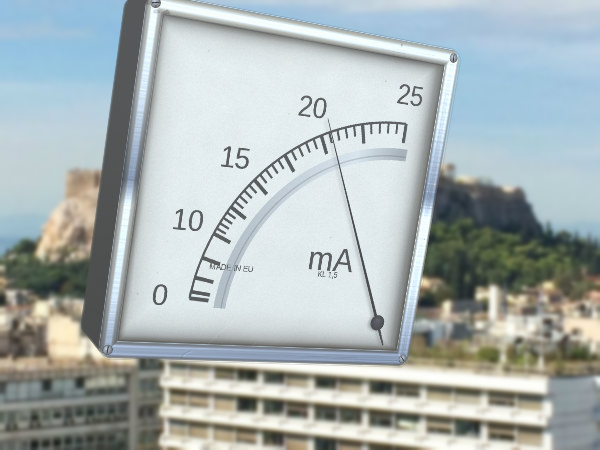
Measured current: 20.5
